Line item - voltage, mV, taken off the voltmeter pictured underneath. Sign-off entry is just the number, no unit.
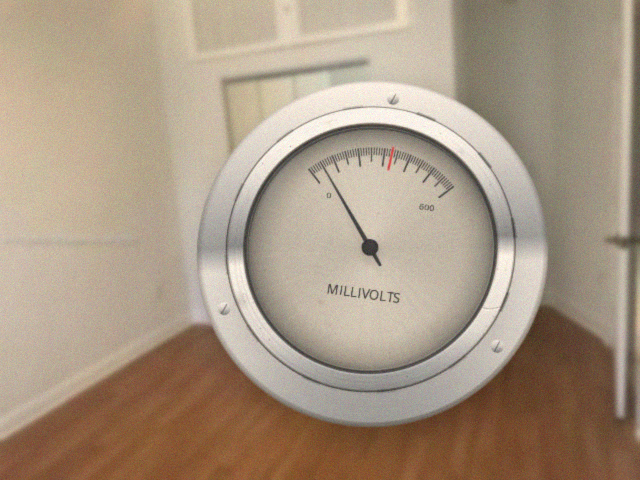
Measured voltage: 50
